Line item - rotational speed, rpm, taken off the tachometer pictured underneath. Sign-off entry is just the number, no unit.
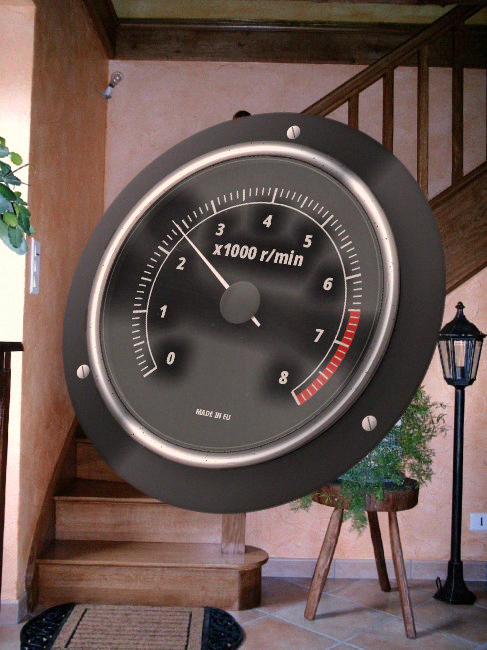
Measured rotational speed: 2400
